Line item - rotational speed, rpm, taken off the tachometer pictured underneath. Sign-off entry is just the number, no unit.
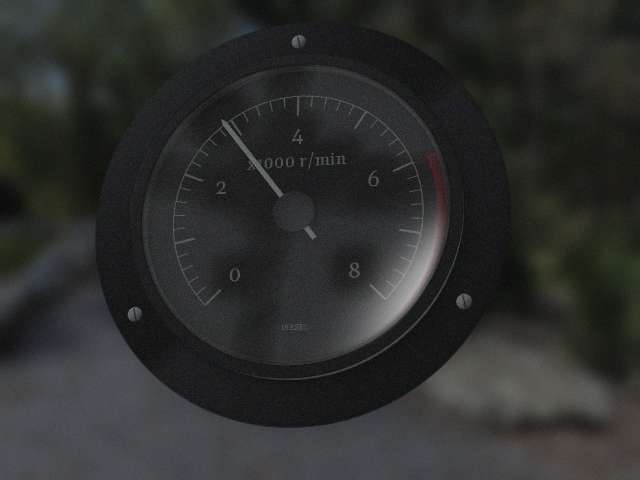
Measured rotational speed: 2900
